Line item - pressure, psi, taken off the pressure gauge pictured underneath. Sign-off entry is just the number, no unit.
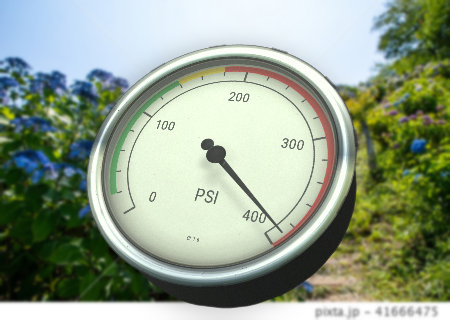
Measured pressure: 390
